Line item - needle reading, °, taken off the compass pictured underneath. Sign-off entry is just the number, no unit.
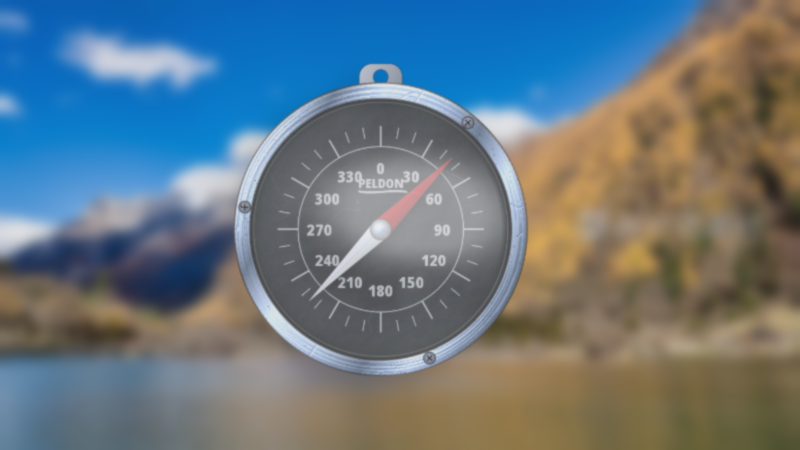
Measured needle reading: 45
